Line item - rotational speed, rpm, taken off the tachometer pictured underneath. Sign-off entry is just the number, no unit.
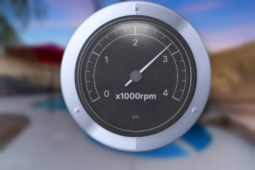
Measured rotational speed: 2800
